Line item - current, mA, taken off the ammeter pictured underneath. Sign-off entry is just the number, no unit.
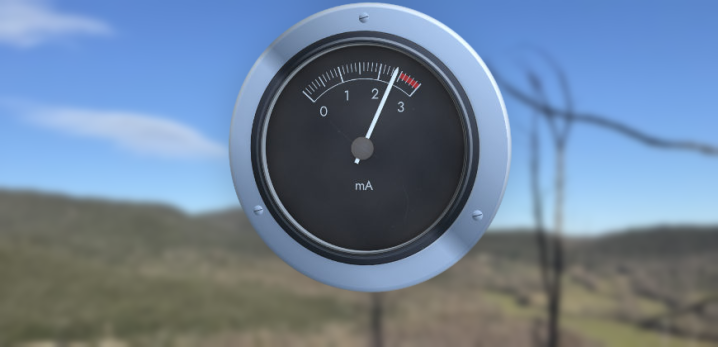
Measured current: 2.4
